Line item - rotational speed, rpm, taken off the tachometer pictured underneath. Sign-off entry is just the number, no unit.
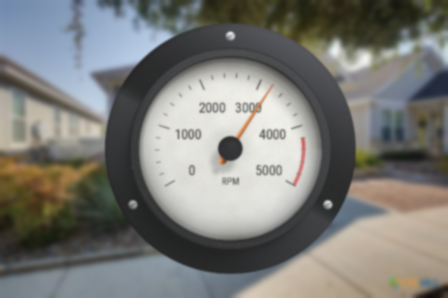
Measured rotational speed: 3200
